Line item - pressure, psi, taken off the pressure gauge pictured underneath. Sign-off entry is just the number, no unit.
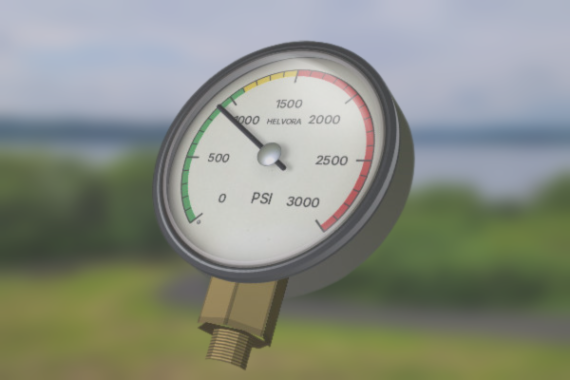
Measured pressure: 900
